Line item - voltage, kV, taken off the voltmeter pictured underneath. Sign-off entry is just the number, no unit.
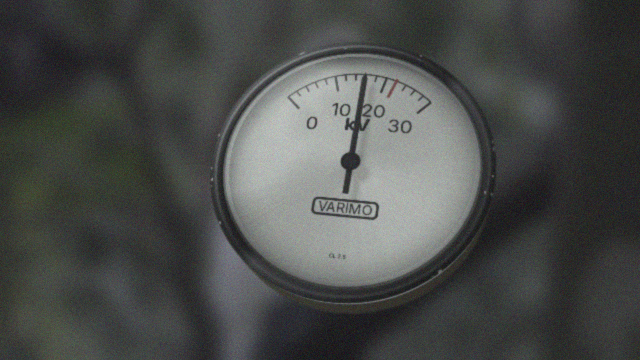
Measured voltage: 16
